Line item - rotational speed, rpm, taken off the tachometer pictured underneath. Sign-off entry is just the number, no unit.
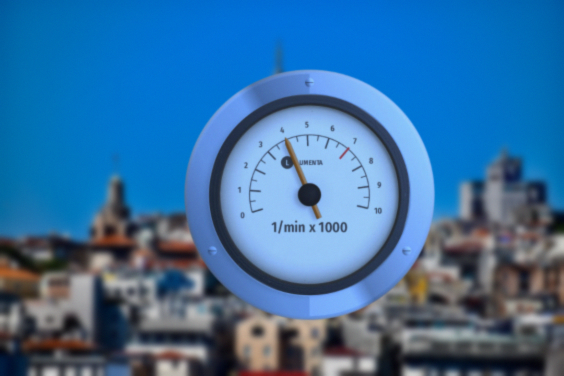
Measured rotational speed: 4000
